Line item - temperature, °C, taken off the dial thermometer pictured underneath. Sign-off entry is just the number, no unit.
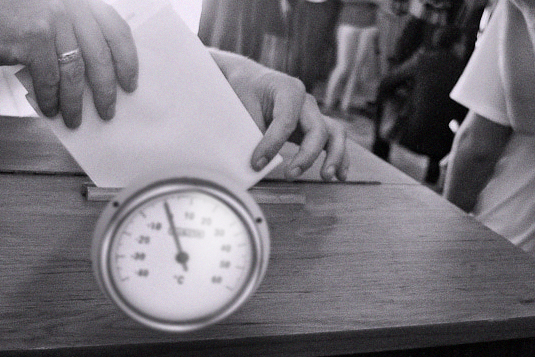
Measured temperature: 0
